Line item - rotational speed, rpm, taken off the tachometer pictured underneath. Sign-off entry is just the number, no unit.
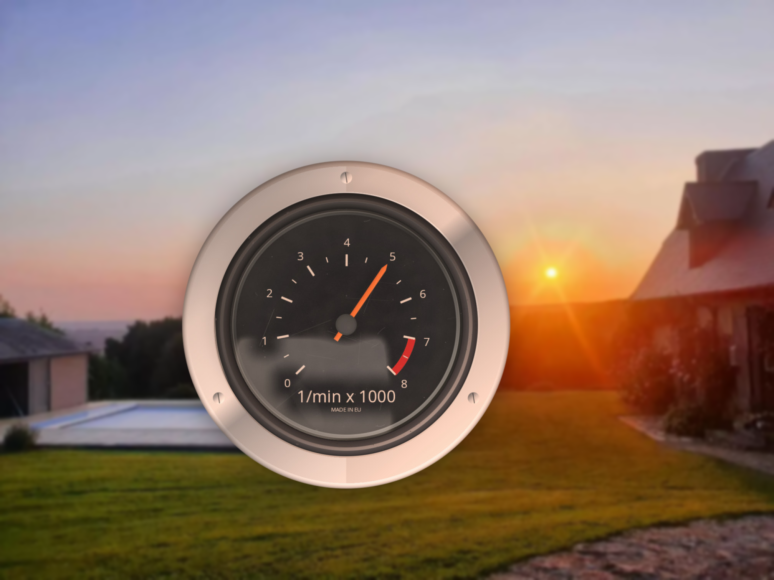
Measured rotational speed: 5000
